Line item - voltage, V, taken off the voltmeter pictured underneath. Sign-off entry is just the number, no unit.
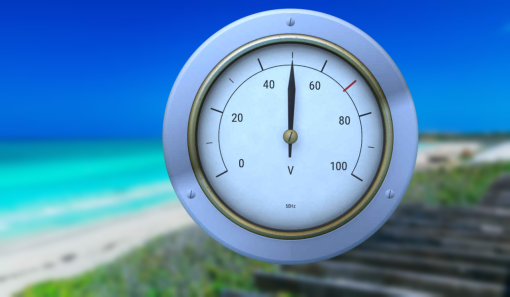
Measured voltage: 50
